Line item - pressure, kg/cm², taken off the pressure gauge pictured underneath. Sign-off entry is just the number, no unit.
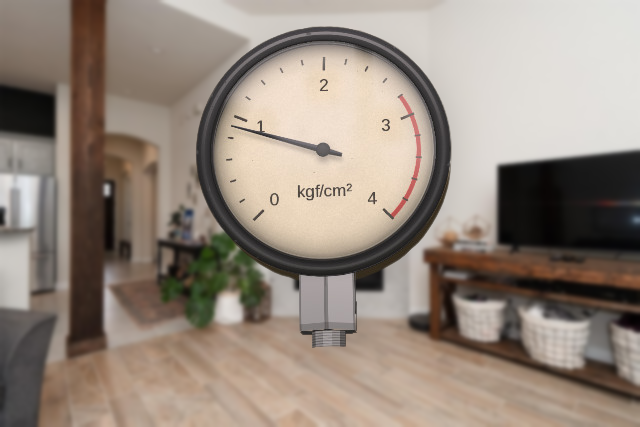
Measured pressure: 0.9
